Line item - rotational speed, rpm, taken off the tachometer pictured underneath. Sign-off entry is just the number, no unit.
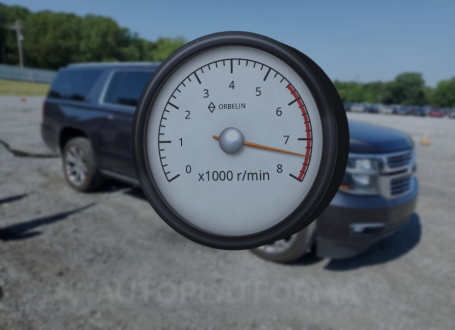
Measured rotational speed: 7400
